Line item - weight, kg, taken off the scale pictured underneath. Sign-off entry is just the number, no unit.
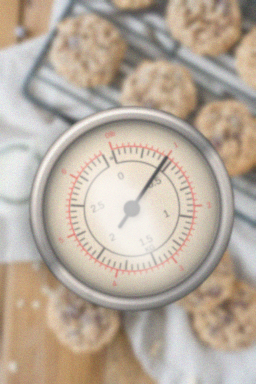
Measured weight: 0.45
